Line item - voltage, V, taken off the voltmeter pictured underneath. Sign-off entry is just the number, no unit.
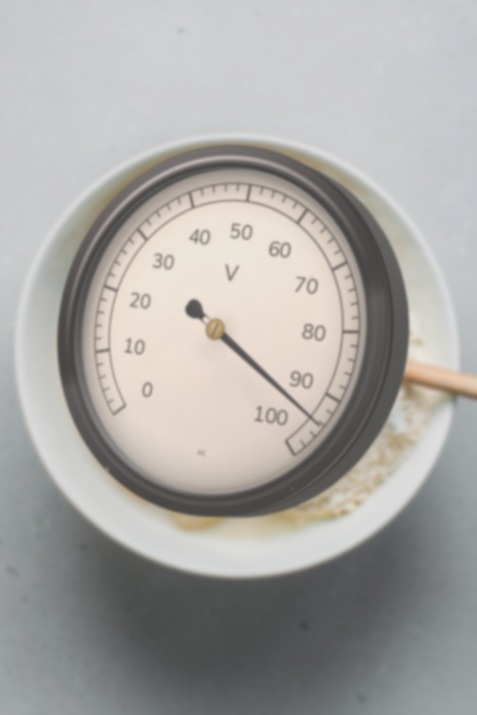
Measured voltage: 94
